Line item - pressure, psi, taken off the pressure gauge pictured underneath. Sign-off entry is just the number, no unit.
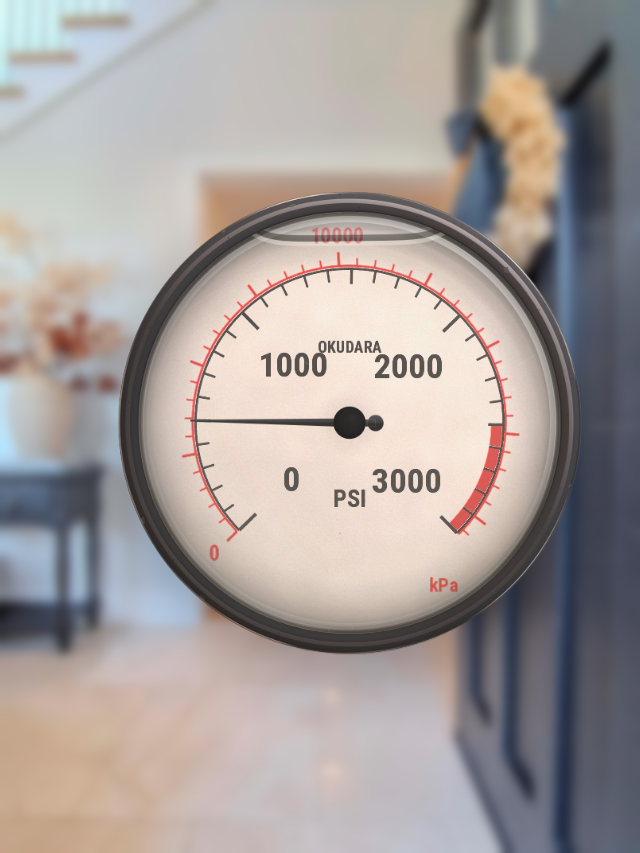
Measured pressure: 500
